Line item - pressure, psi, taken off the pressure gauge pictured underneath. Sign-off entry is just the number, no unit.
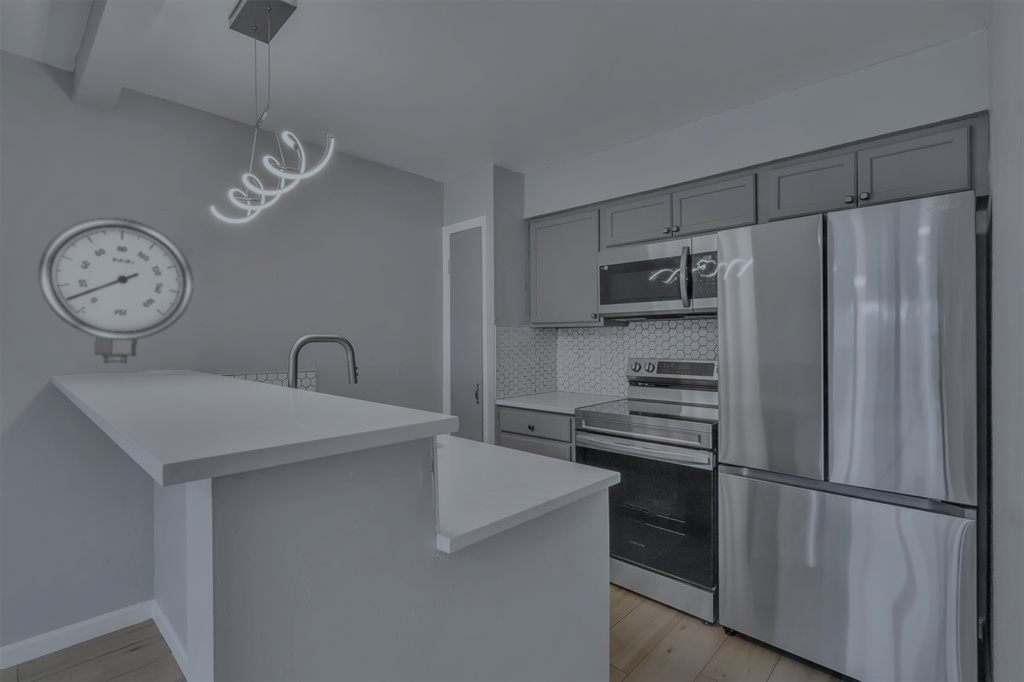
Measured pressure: 10
